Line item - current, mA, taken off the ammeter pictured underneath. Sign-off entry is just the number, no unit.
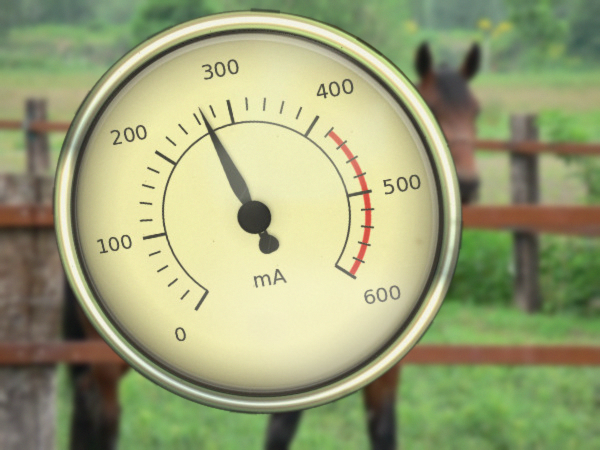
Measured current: 270
